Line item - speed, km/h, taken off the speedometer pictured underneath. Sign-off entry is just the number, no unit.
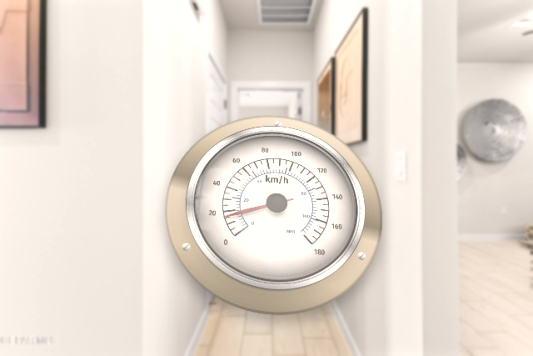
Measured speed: 15
